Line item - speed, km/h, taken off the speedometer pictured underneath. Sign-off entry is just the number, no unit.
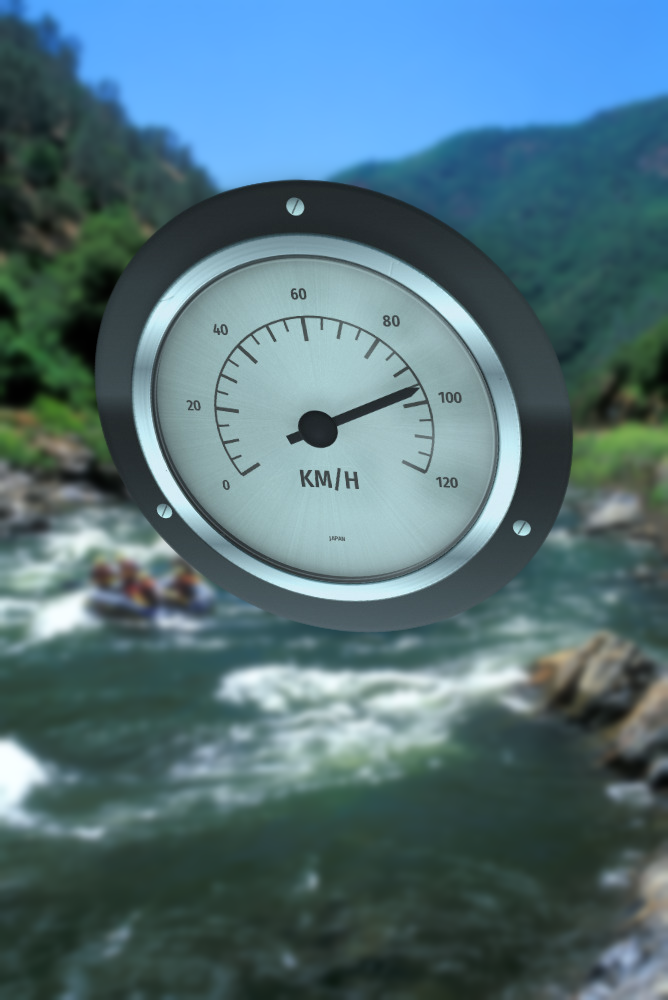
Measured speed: 95
